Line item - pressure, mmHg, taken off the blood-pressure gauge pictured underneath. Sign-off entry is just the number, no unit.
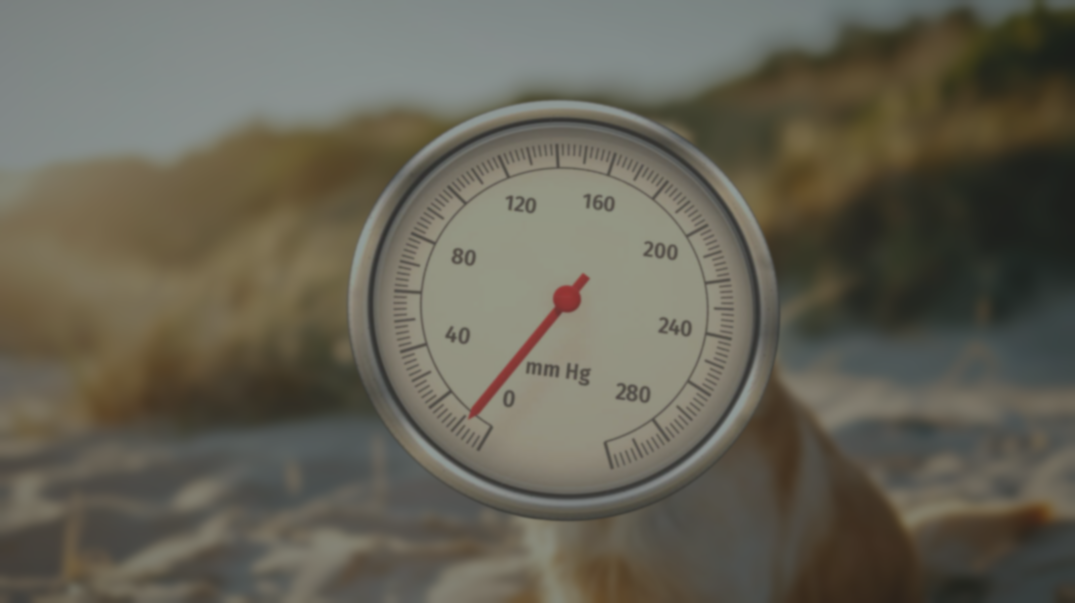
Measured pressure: 8
